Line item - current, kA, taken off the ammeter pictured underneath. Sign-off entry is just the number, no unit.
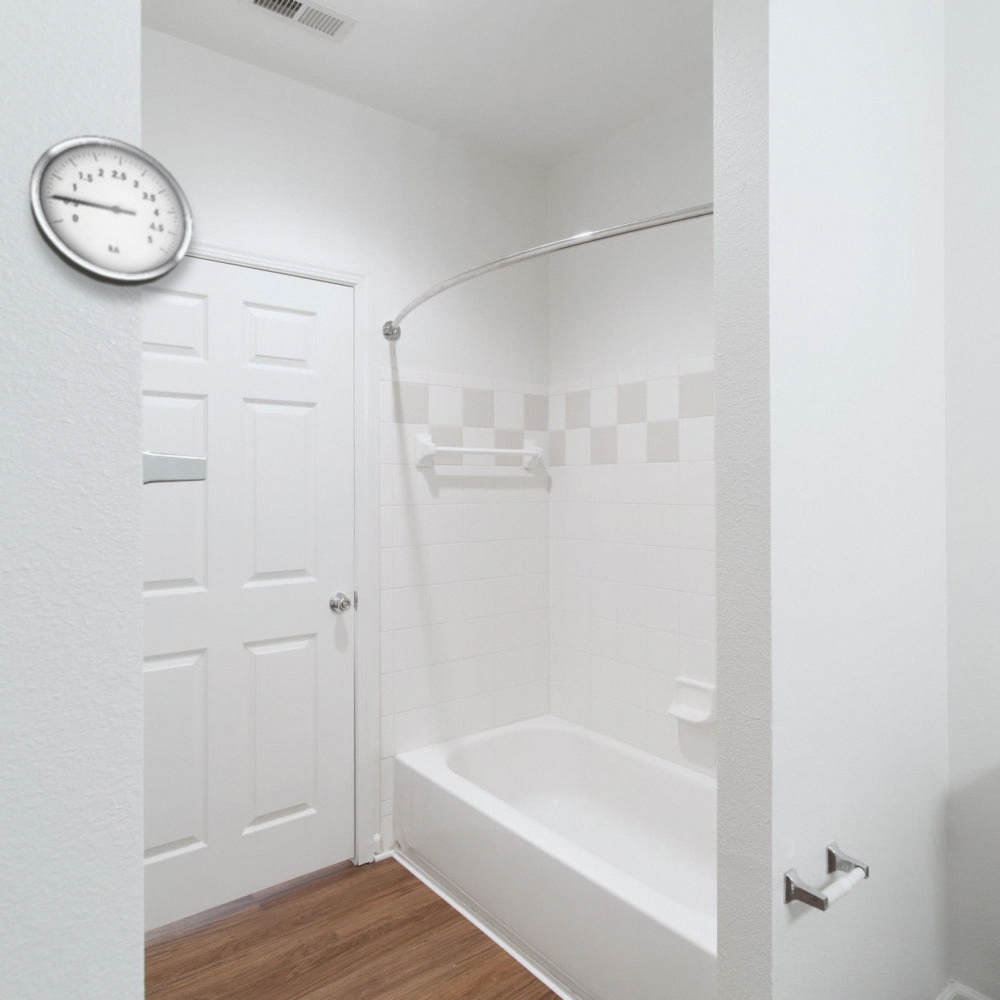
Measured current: 0.5
